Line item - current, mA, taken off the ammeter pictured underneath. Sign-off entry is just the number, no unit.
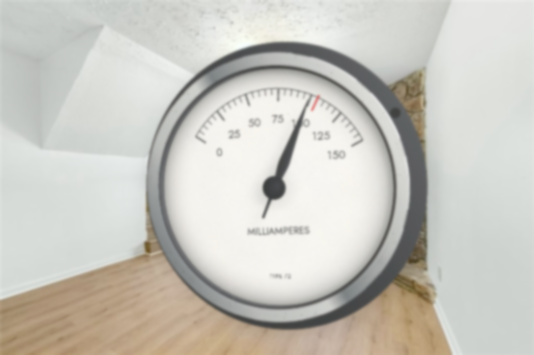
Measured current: 100
